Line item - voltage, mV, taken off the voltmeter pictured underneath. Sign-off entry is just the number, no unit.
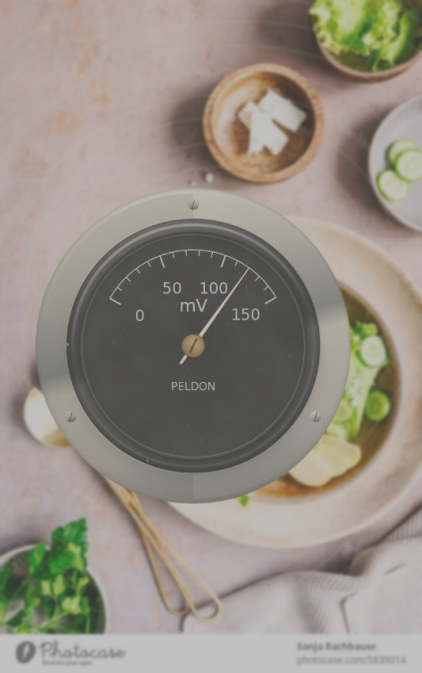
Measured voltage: 120
